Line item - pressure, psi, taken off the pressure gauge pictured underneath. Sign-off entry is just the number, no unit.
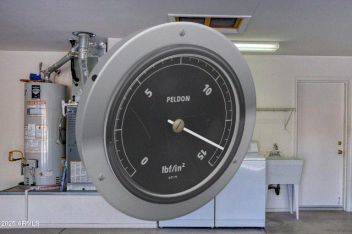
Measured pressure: 14
